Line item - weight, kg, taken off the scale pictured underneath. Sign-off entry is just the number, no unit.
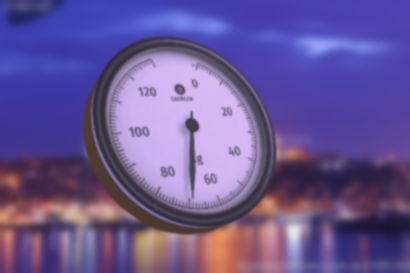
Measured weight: 70
